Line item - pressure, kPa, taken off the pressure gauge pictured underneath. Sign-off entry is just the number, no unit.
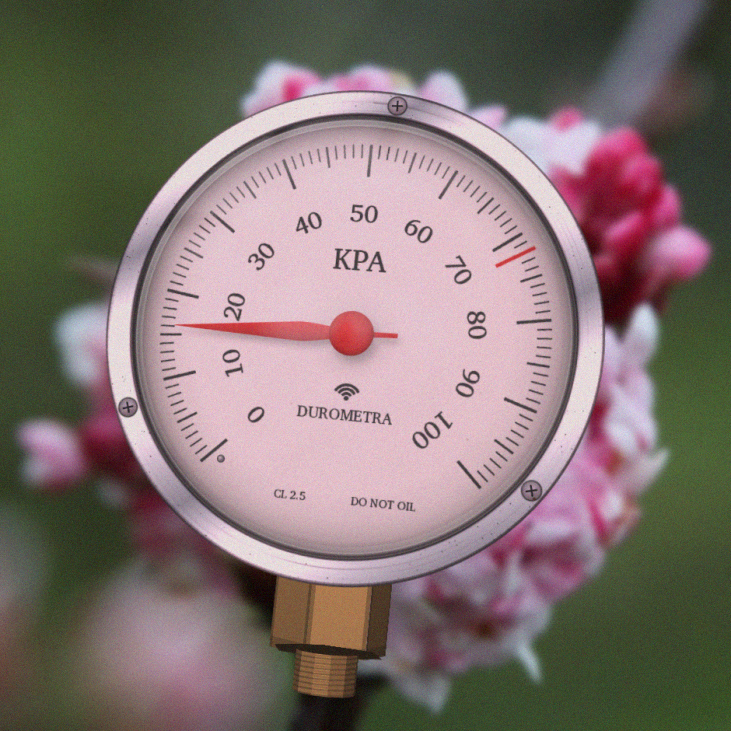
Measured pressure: 16
